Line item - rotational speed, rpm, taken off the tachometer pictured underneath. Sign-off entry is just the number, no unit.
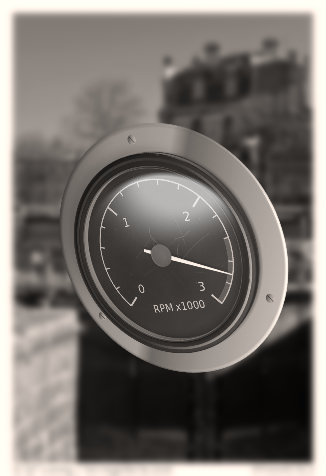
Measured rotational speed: 2700
